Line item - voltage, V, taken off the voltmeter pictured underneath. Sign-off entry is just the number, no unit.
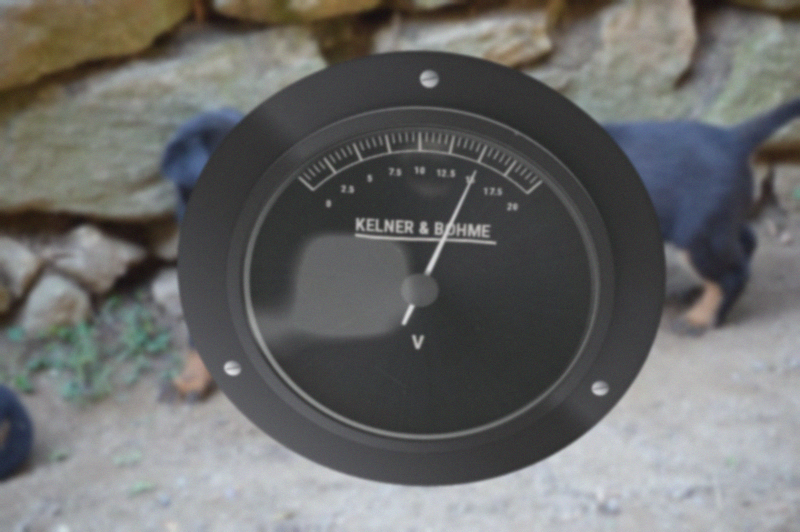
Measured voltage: 15
